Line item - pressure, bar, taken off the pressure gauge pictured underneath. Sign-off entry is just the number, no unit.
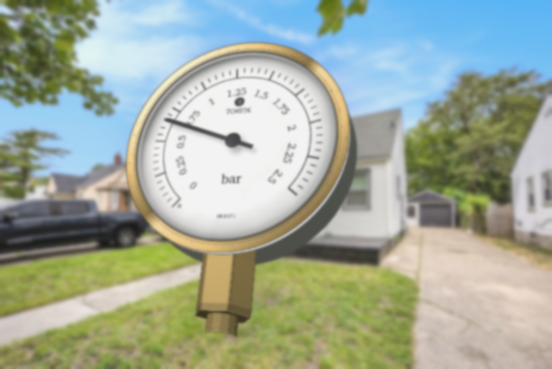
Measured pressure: 0.65
